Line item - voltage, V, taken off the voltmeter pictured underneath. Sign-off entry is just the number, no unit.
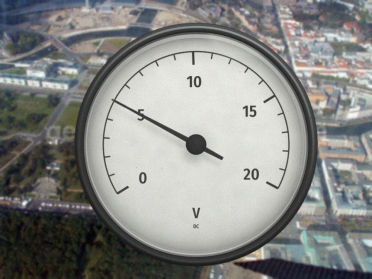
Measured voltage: 5
